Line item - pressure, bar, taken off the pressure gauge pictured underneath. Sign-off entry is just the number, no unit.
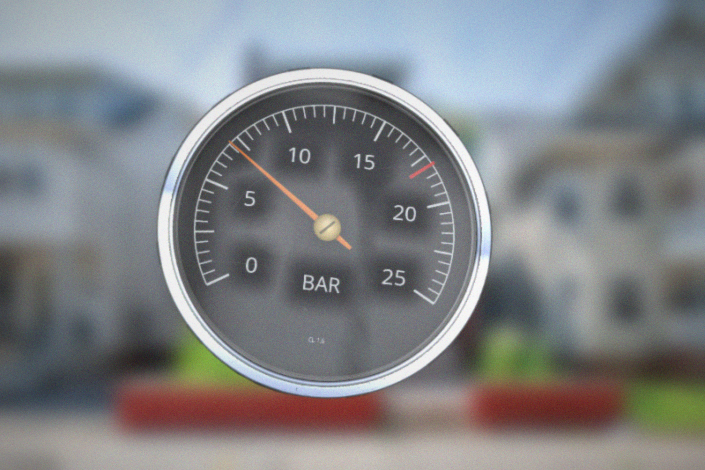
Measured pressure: 7
